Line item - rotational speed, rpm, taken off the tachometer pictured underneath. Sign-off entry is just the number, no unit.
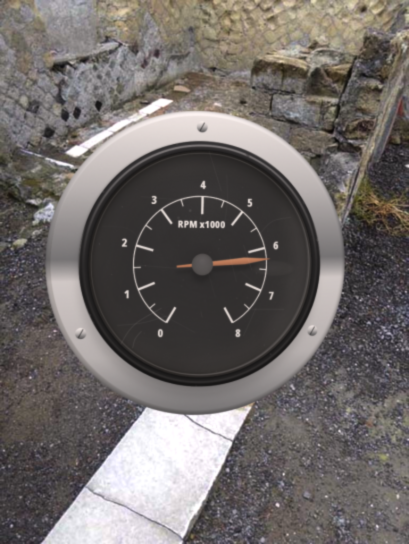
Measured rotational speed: 6250
